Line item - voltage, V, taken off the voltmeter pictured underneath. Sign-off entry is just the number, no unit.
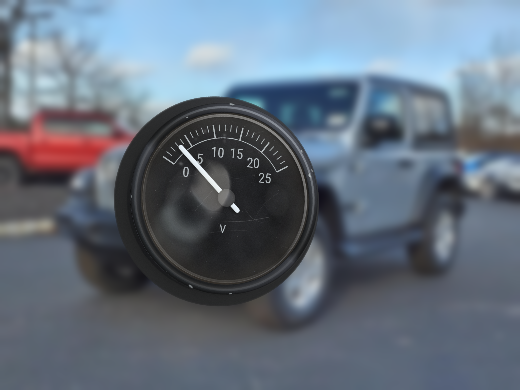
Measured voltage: 3
